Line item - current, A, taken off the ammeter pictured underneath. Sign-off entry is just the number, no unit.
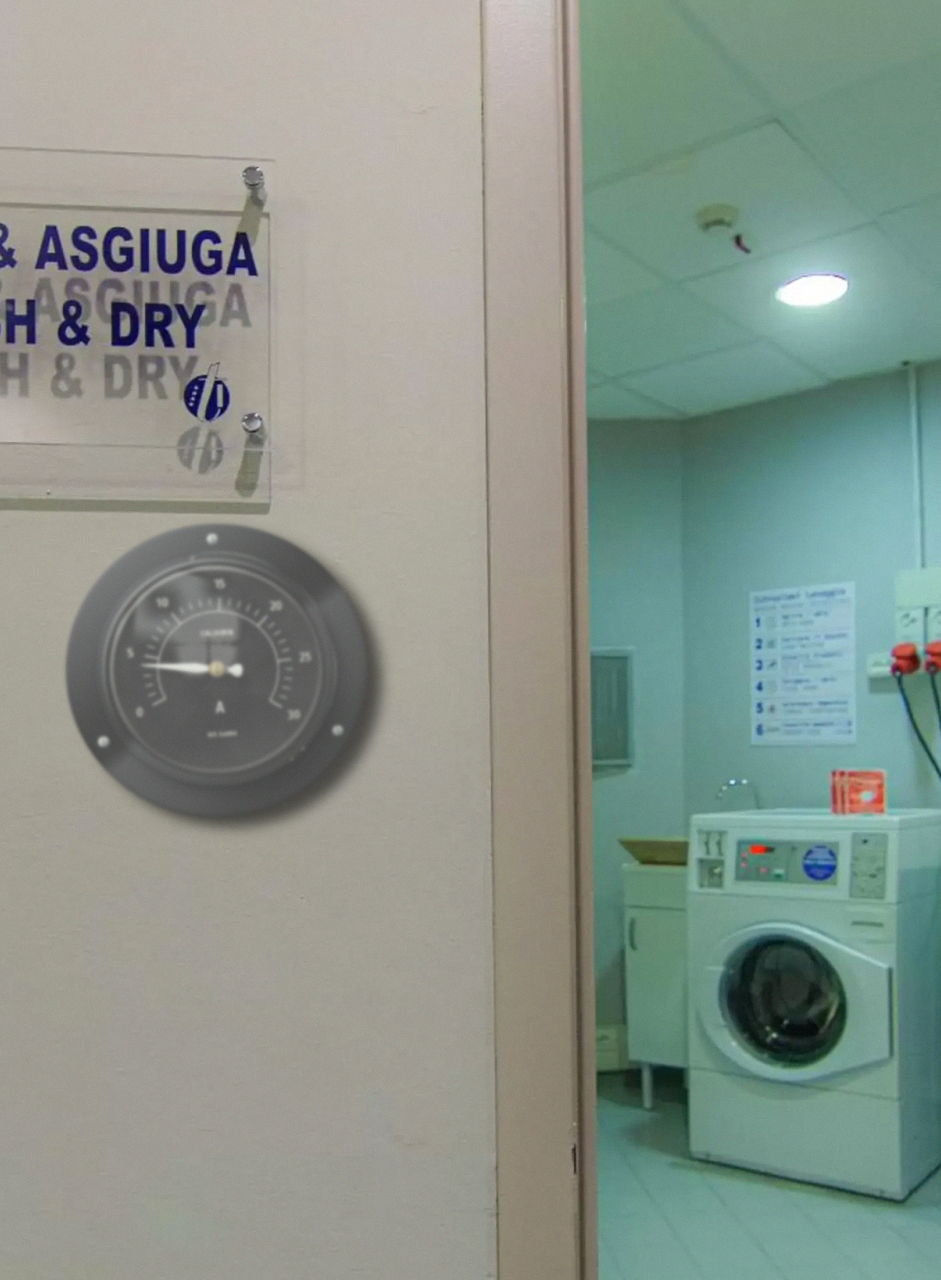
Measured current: 4
